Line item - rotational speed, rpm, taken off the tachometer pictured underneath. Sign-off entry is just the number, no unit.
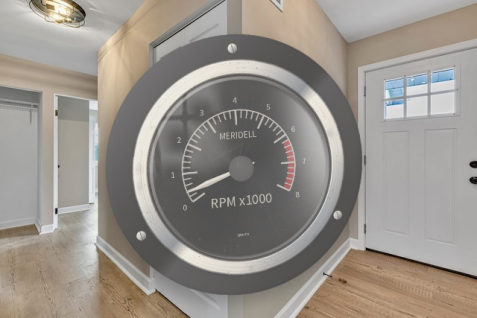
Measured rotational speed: 400
